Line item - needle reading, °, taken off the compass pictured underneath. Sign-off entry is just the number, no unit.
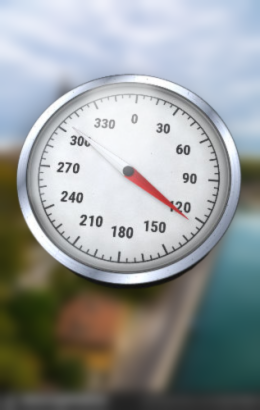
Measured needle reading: 125
